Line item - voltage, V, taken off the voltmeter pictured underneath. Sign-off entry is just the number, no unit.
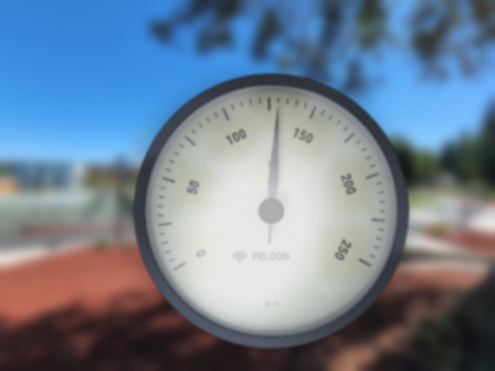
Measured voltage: 130
